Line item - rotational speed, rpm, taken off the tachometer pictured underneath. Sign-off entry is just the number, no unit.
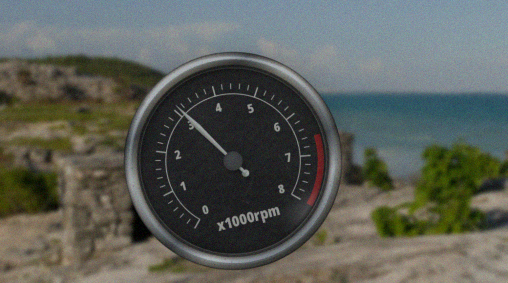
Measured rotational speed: 3100
